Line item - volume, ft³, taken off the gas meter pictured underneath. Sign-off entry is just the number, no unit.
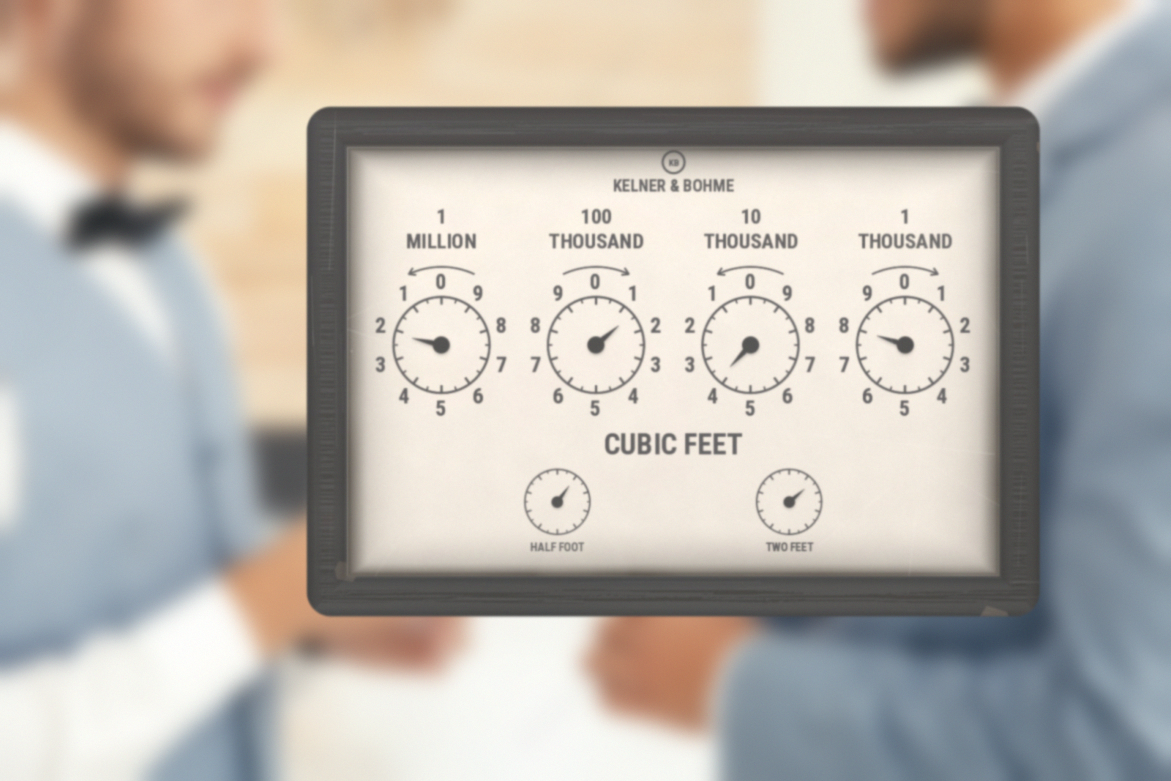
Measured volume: 213800
